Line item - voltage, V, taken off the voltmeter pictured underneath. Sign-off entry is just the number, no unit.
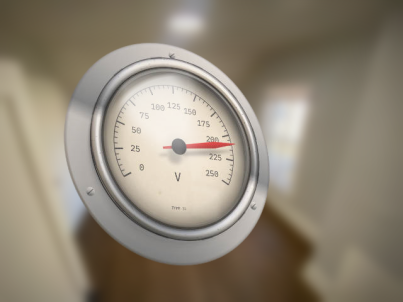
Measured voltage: 210
